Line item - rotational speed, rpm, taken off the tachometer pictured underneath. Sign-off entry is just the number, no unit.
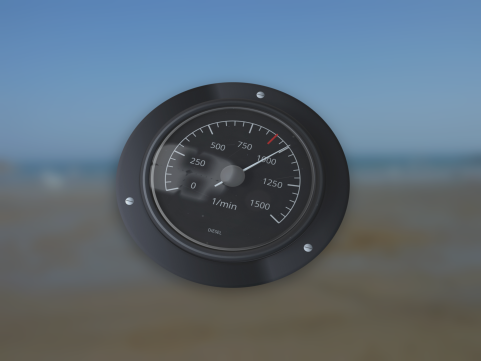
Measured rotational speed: 1000
